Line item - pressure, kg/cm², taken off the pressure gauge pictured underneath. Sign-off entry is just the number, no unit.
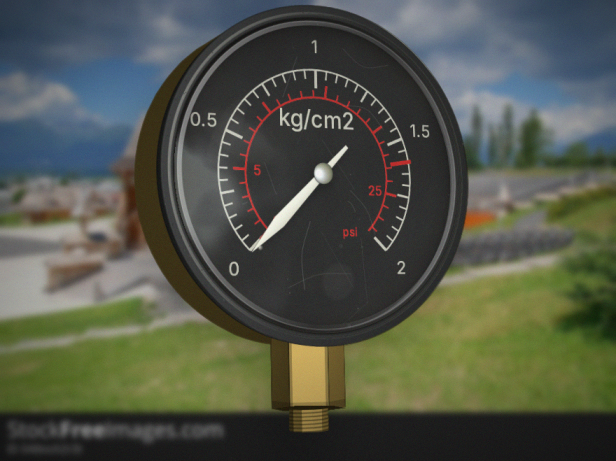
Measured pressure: 0
